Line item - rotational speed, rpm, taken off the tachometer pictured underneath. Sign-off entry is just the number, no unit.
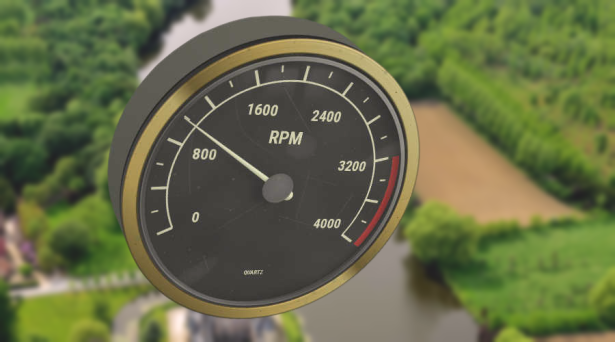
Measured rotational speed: 1000
